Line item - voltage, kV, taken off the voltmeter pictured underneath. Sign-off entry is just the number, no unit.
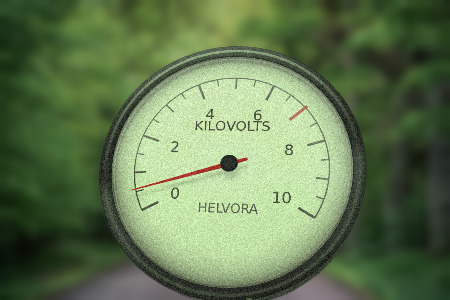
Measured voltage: 0.5
